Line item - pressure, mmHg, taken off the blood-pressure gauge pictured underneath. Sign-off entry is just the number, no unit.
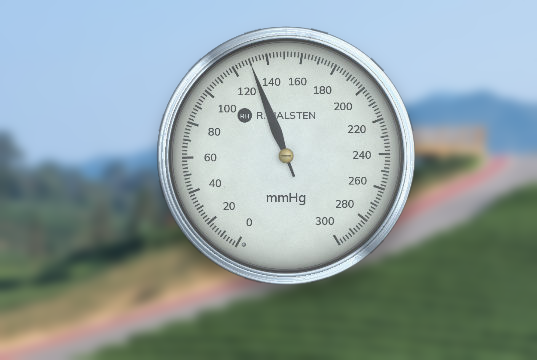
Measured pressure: 130
